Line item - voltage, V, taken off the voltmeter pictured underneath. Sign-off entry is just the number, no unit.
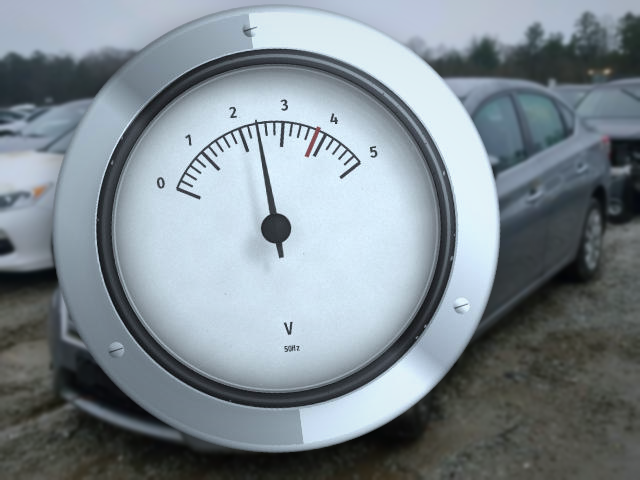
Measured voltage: 2.4
